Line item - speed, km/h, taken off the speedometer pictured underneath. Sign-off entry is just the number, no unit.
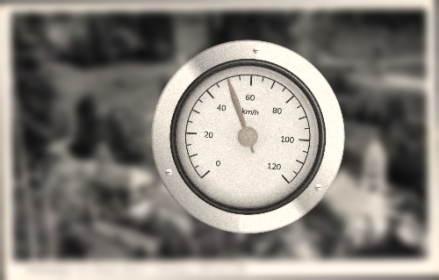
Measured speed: 50
